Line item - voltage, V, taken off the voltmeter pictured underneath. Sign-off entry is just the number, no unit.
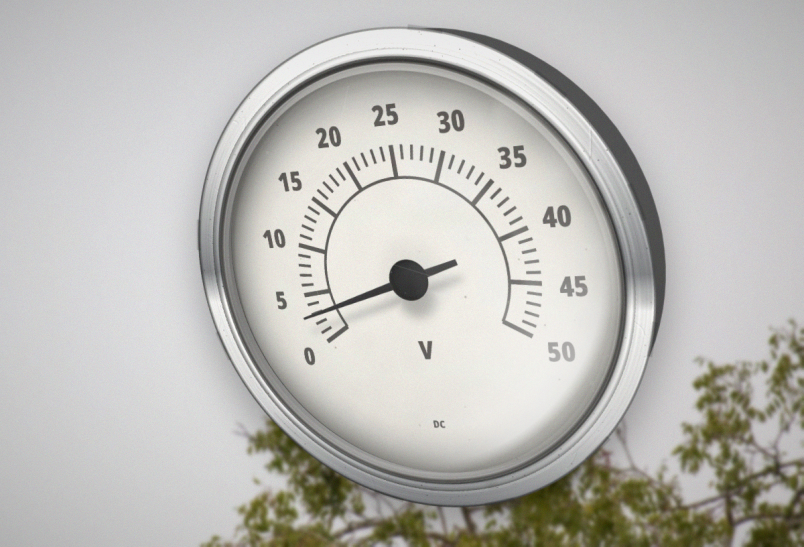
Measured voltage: 3
